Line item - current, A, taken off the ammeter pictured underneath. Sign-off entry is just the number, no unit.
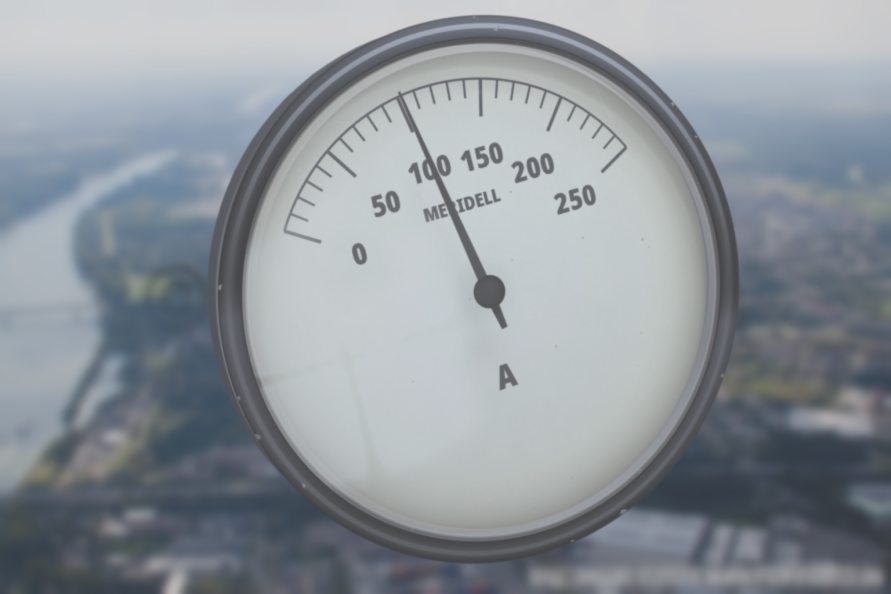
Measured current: 100
